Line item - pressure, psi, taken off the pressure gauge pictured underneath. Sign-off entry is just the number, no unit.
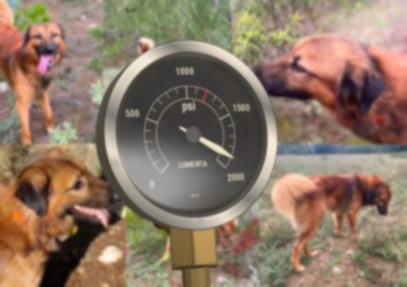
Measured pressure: 1900
